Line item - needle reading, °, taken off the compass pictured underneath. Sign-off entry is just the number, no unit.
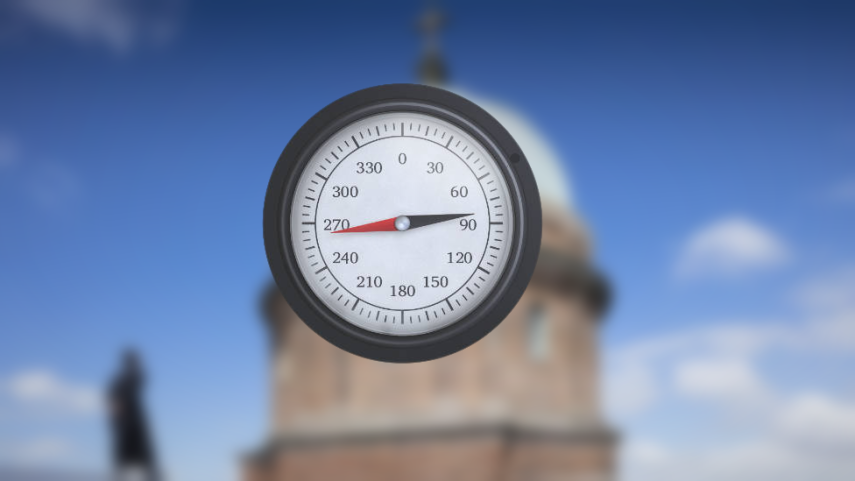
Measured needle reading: 262.5
